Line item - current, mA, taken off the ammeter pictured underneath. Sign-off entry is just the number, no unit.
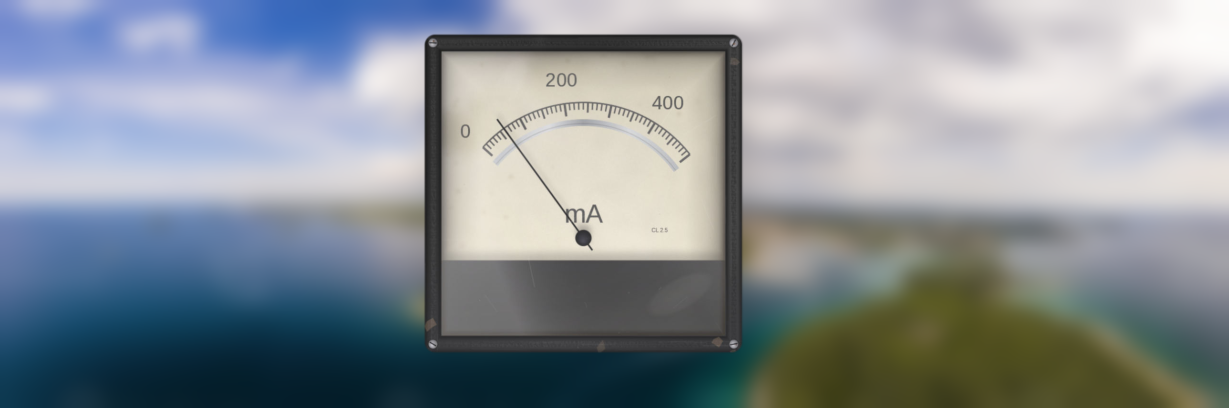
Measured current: 60
